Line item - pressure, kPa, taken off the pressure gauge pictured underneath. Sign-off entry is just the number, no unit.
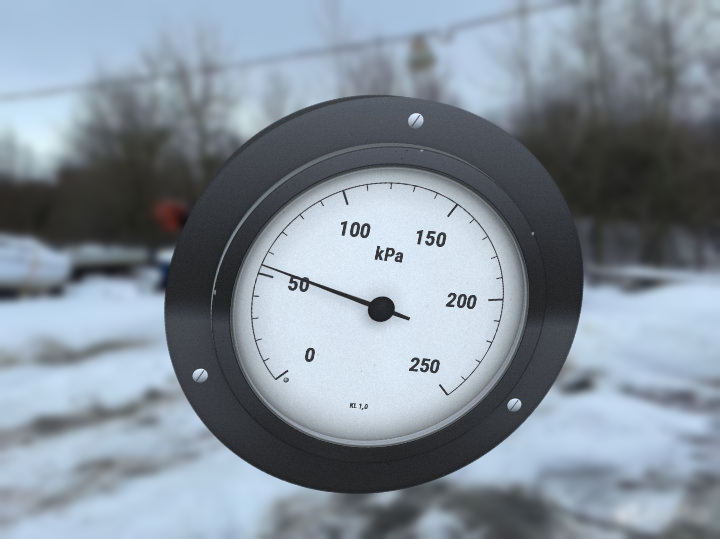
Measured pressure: 55
